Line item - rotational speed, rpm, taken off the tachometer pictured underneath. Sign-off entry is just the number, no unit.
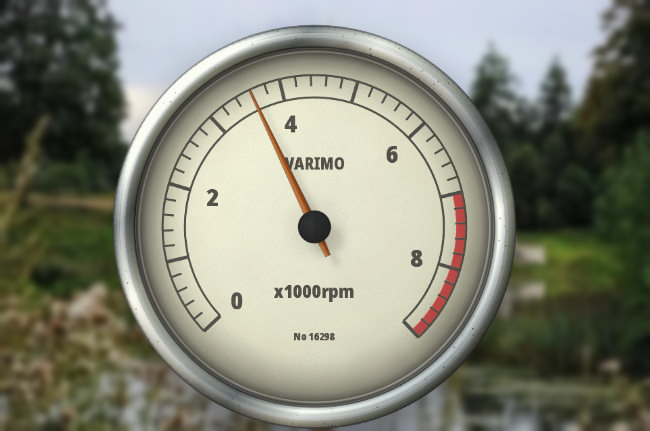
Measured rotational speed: 3600
